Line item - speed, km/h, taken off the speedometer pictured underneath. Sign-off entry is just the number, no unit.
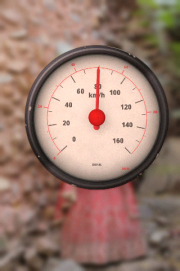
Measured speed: 80
